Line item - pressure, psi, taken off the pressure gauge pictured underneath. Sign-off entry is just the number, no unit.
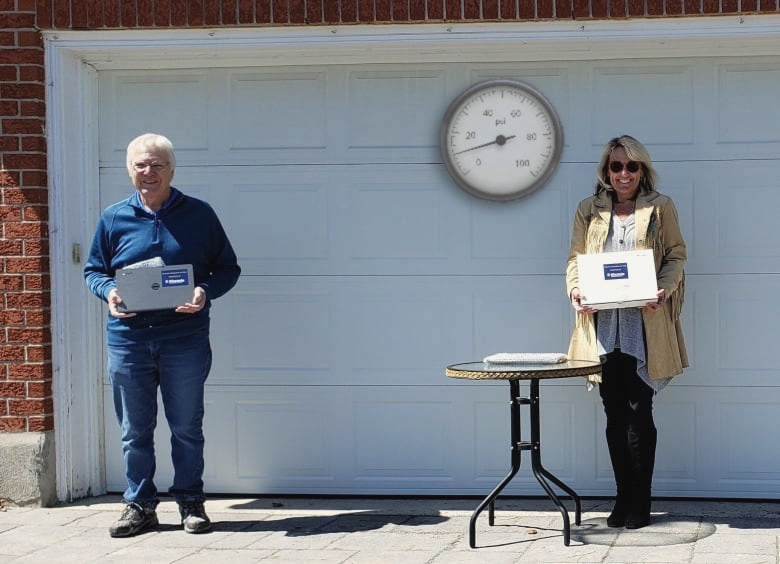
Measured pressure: 10
